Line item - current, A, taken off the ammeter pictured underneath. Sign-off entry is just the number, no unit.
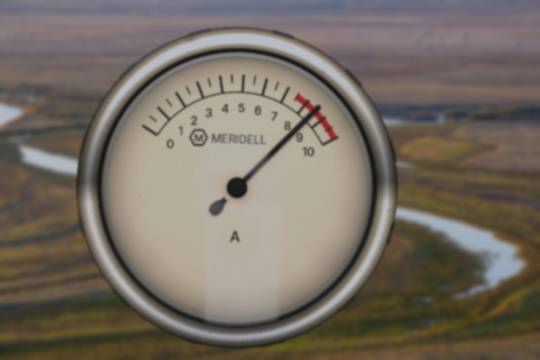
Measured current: 8.5
